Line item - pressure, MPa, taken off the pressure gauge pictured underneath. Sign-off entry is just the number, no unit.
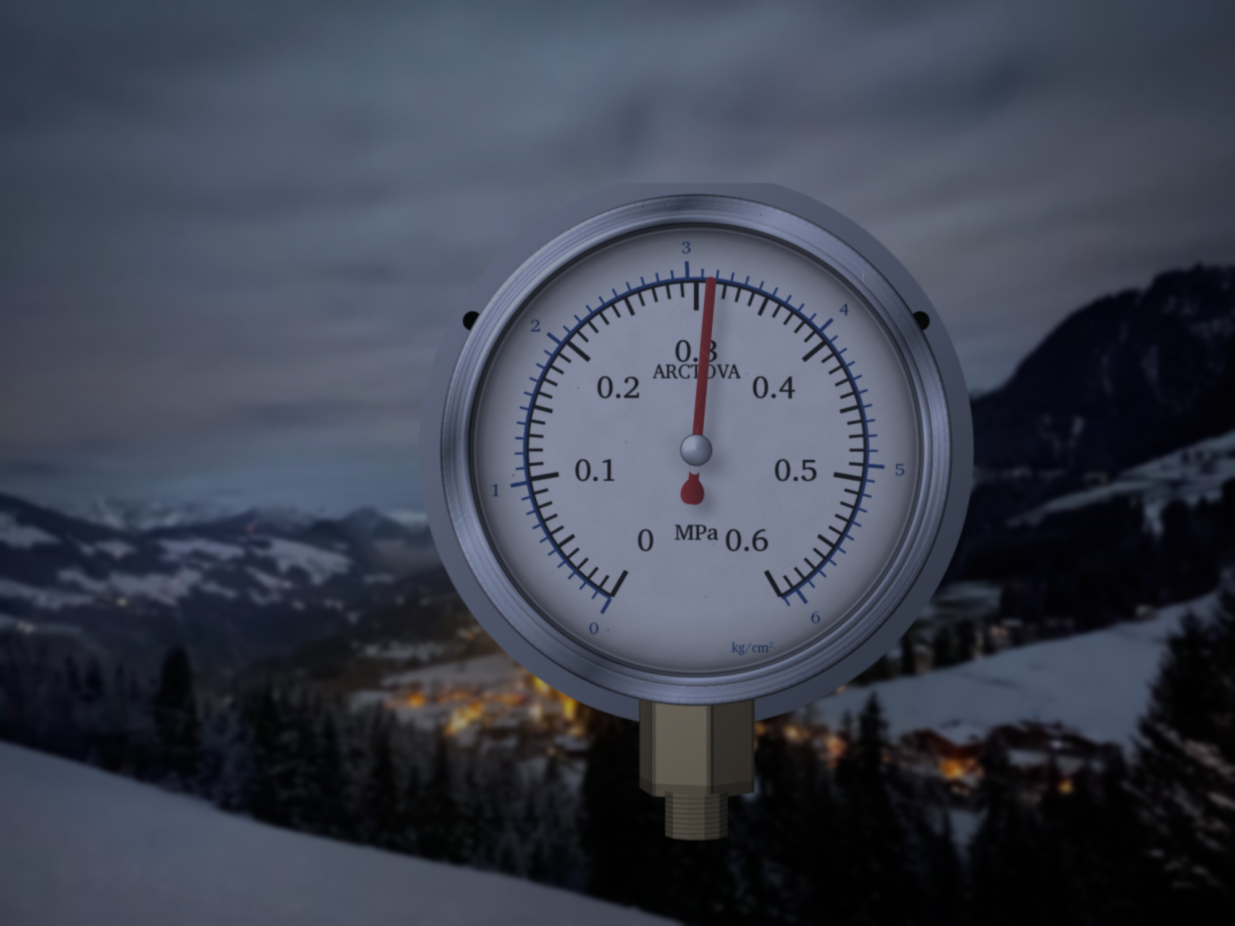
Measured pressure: 0.31
